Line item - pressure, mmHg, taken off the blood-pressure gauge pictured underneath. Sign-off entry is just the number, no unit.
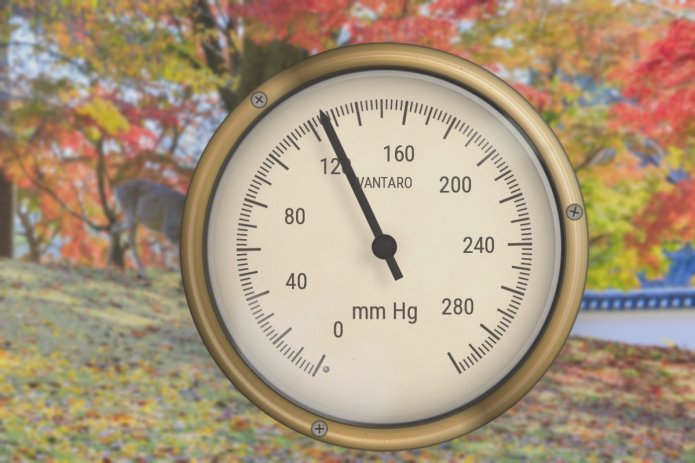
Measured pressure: 126
